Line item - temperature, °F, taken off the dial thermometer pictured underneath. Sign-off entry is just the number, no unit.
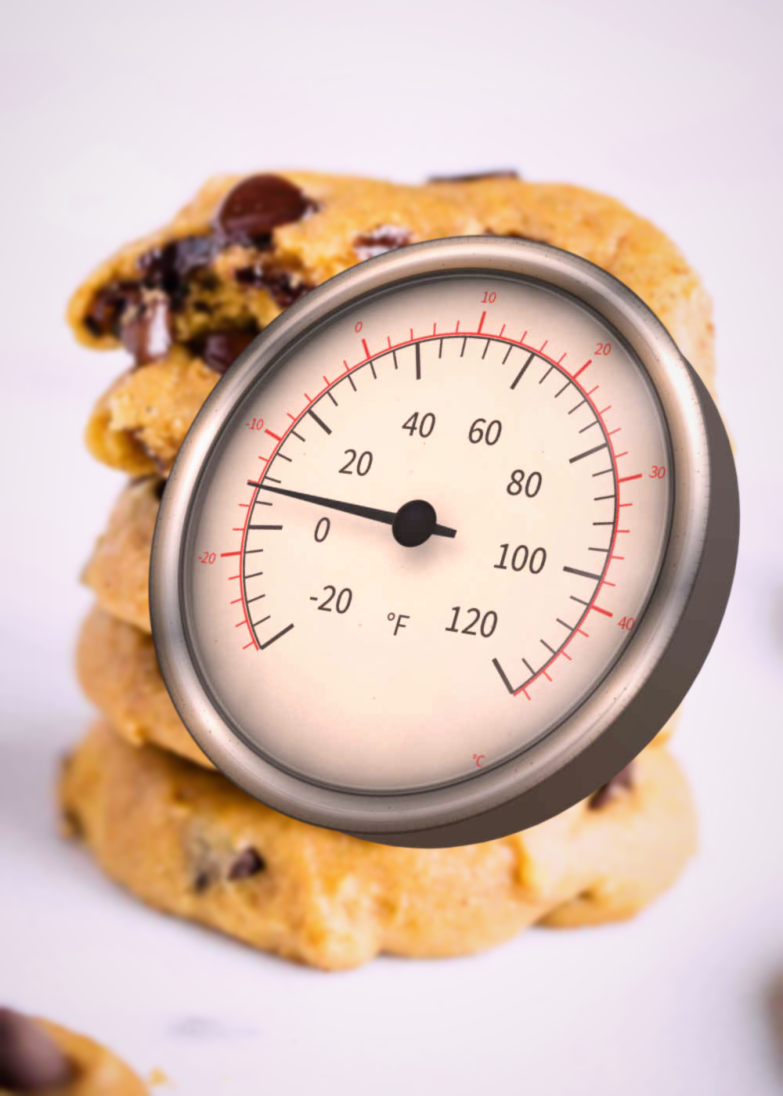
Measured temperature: 6
